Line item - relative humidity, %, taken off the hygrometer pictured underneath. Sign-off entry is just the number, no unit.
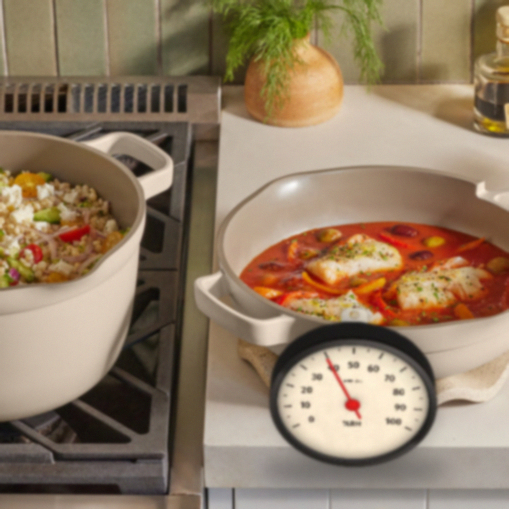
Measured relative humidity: 40
